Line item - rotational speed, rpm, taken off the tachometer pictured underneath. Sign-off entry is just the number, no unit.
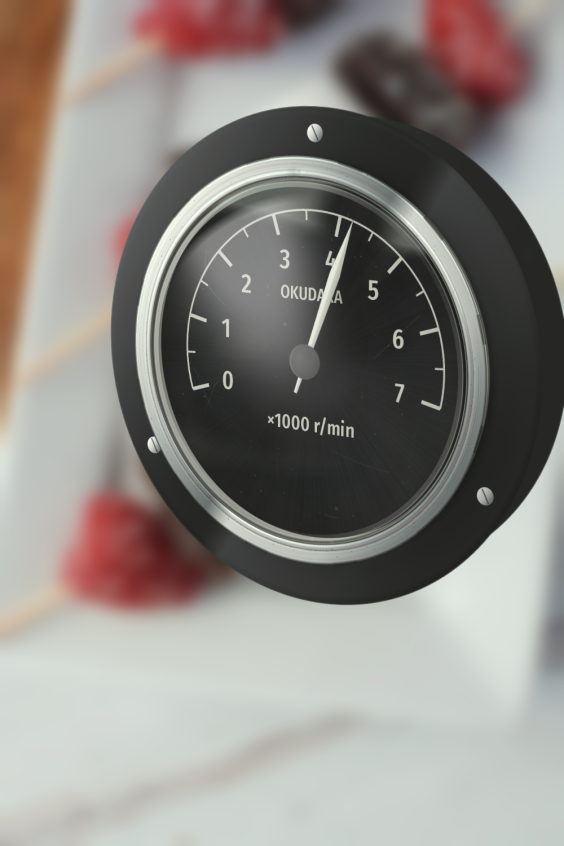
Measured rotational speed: 4250
